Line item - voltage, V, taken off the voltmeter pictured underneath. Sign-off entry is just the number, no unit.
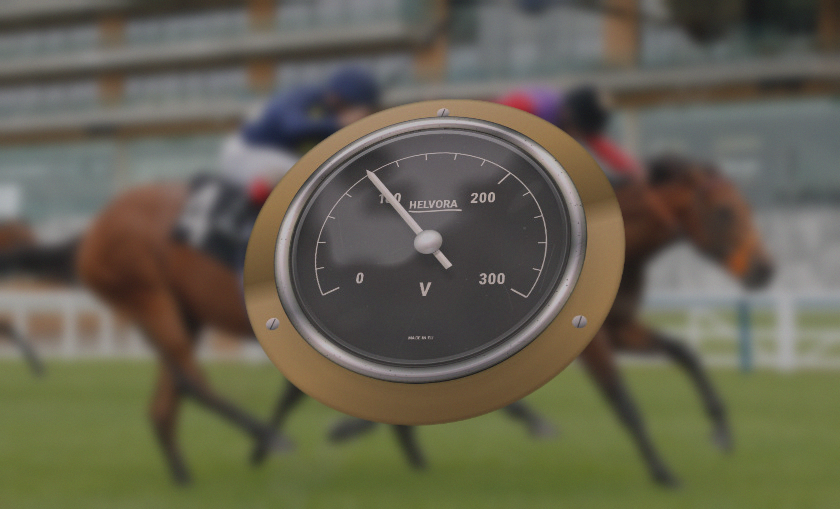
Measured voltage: 100
